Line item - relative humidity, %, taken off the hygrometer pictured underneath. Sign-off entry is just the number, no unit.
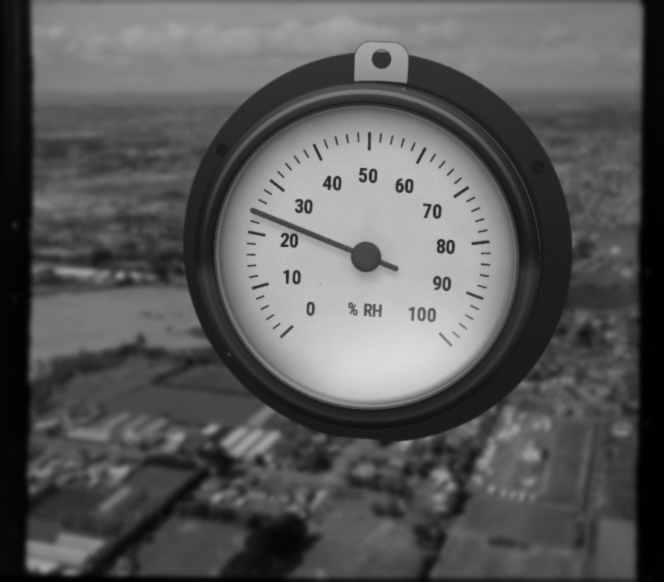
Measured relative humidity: 24
